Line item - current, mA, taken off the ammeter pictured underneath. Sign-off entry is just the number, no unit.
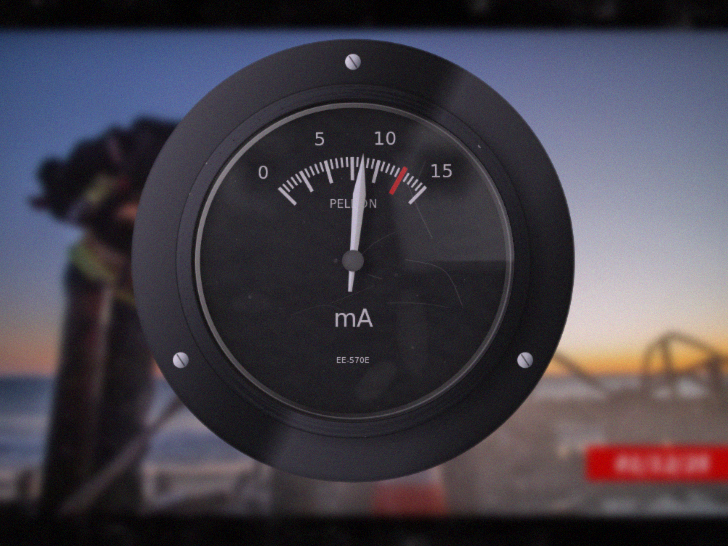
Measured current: 8.5
